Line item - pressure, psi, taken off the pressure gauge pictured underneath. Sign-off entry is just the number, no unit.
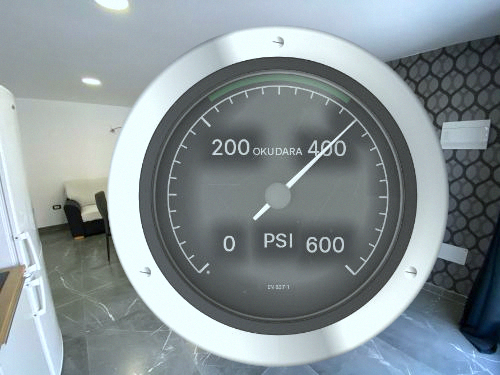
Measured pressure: 400
